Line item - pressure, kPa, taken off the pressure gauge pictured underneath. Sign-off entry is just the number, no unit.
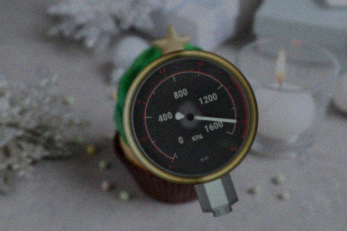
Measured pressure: 1500
